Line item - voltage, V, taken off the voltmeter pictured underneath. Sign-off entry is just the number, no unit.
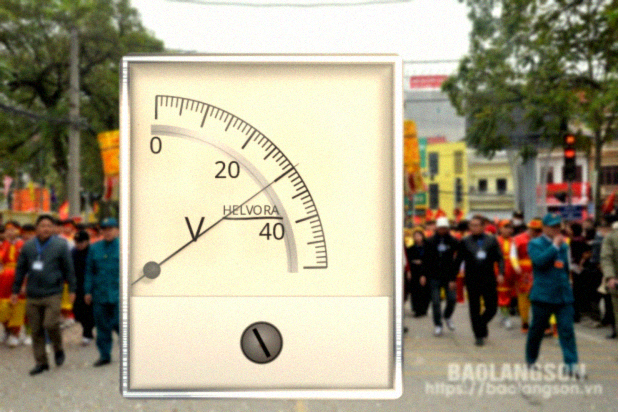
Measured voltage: 30
